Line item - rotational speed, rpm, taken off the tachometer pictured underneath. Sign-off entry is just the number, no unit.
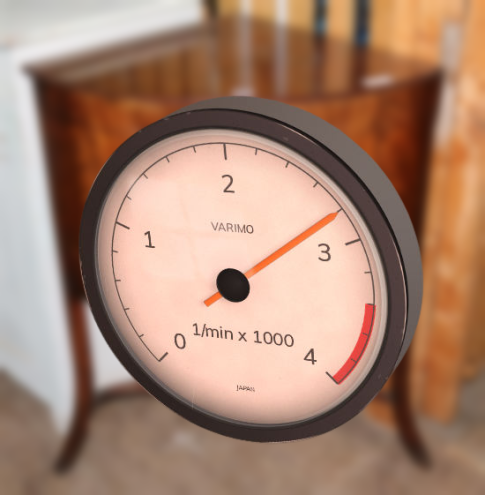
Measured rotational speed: 2800
